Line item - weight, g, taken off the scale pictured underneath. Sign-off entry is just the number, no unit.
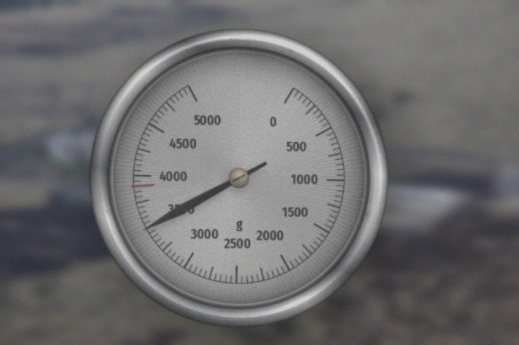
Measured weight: 3500
